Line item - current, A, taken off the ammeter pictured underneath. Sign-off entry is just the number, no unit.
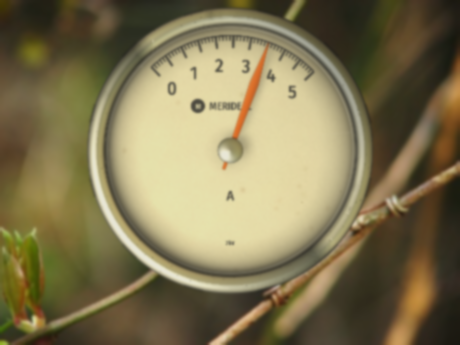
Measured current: 3.5
